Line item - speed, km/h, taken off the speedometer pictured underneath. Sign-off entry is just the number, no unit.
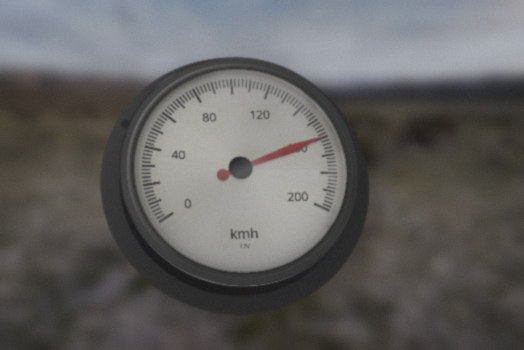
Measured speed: 160
